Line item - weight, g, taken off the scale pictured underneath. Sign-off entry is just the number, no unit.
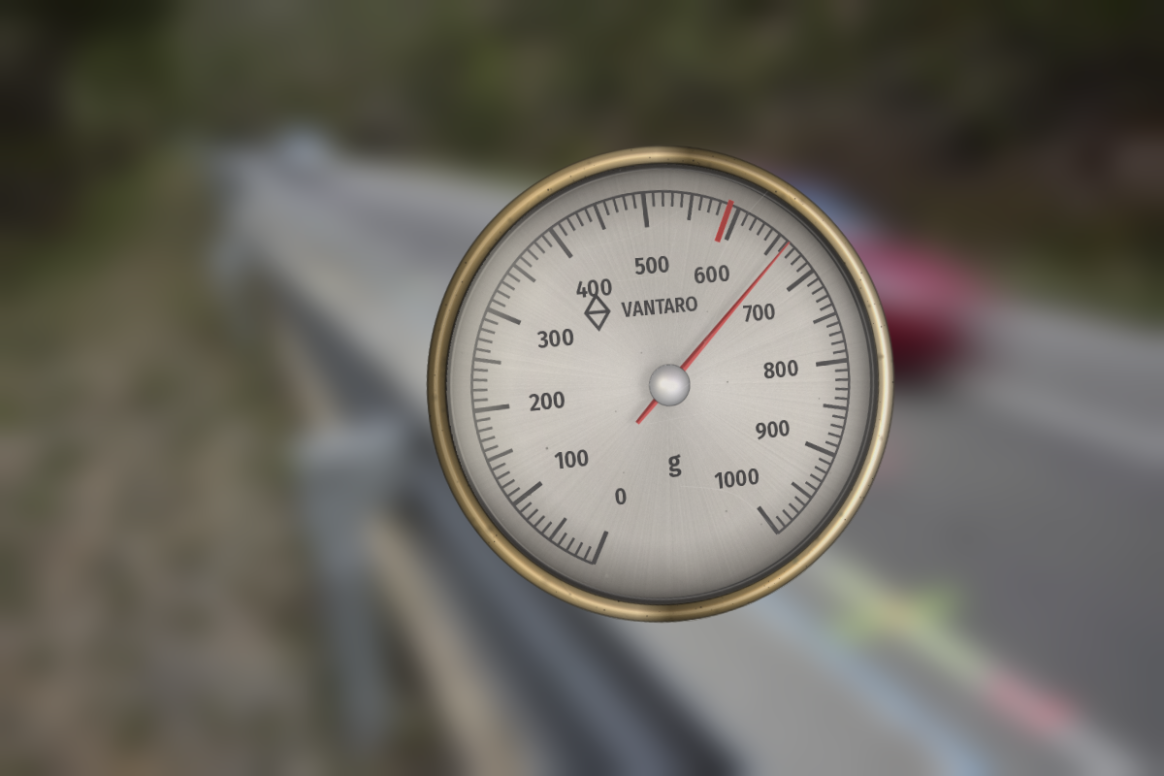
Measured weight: 660
